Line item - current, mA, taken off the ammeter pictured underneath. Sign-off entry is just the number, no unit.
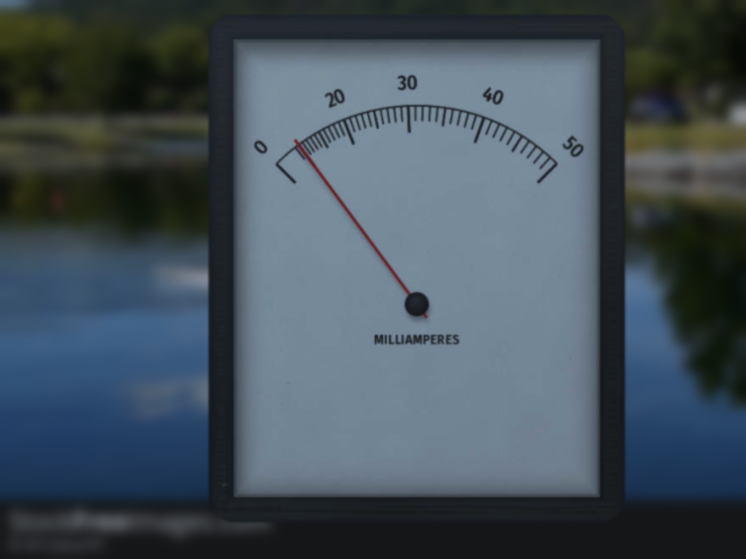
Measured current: 10
